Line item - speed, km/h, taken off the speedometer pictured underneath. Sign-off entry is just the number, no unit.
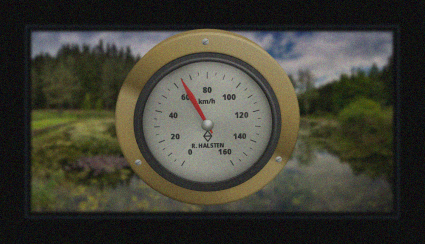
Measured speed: 65
